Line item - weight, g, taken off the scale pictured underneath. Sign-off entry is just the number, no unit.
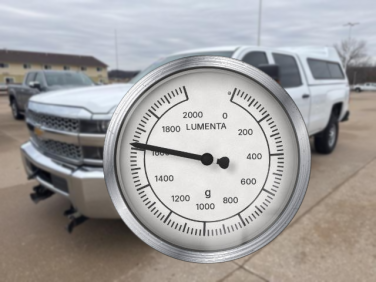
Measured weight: 1620
